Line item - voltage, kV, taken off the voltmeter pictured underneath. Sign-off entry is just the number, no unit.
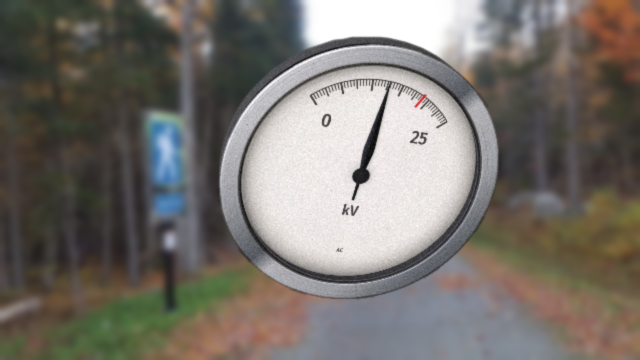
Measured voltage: 12.5
